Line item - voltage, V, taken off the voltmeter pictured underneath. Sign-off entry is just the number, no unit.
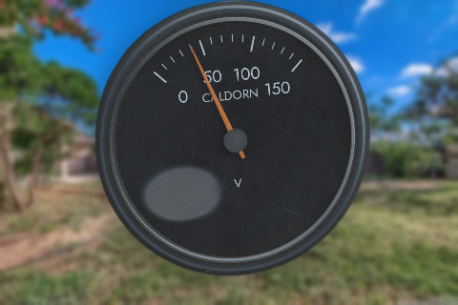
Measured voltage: 40
